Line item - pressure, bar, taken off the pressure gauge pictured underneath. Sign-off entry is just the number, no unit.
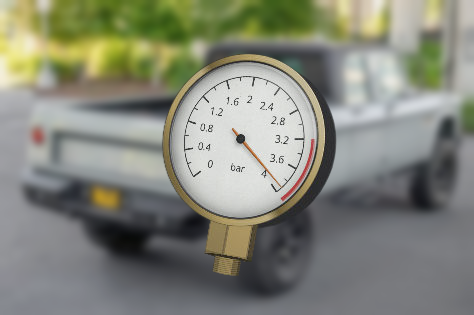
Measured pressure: 3.9
